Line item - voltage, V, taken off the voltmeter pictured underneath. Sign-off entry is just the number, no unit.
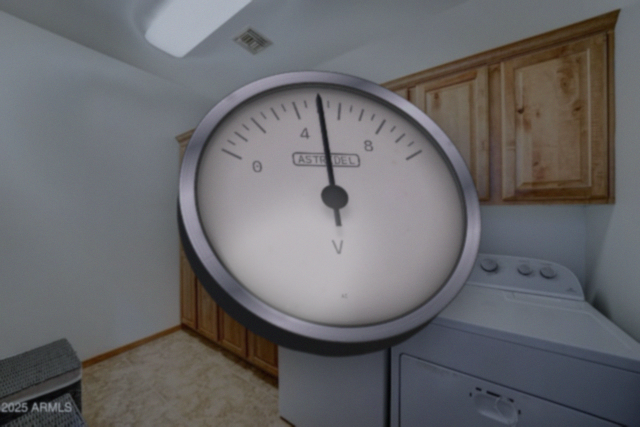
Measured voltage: 5
